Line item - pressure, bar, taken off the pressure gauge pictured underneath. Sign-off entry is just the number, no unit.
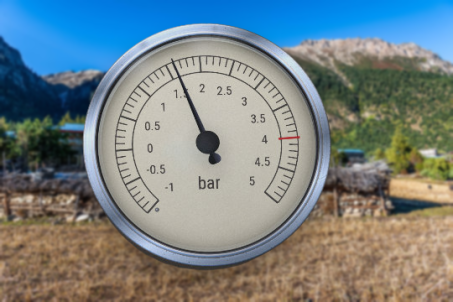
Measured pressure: 1.6
